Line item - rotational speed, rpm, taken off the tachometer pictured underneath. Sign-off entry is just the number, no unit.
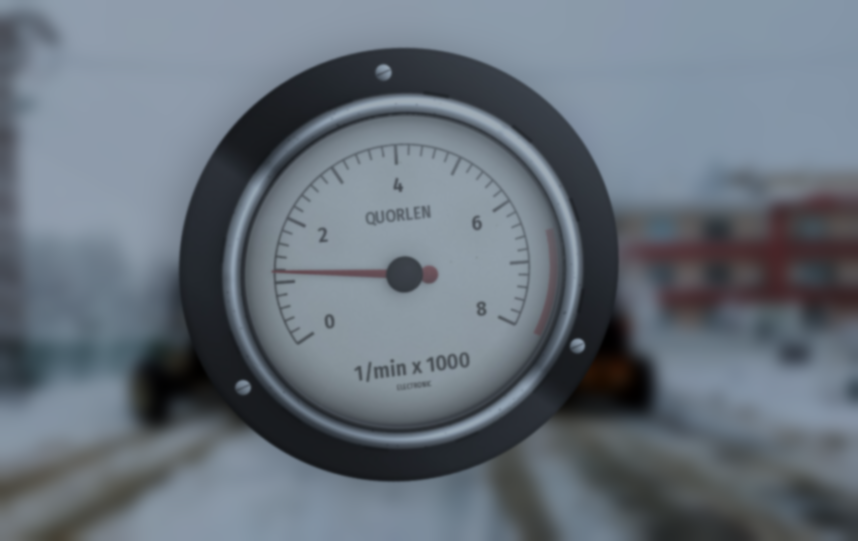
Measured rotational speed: 1200
